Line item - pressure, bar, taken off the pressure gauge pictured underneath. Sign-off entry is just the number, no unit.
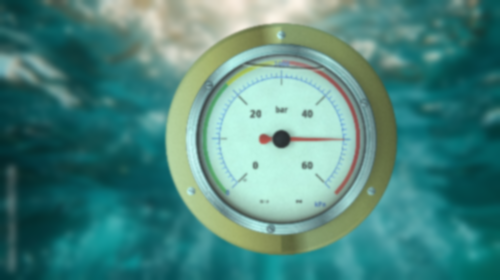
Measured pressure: 50
